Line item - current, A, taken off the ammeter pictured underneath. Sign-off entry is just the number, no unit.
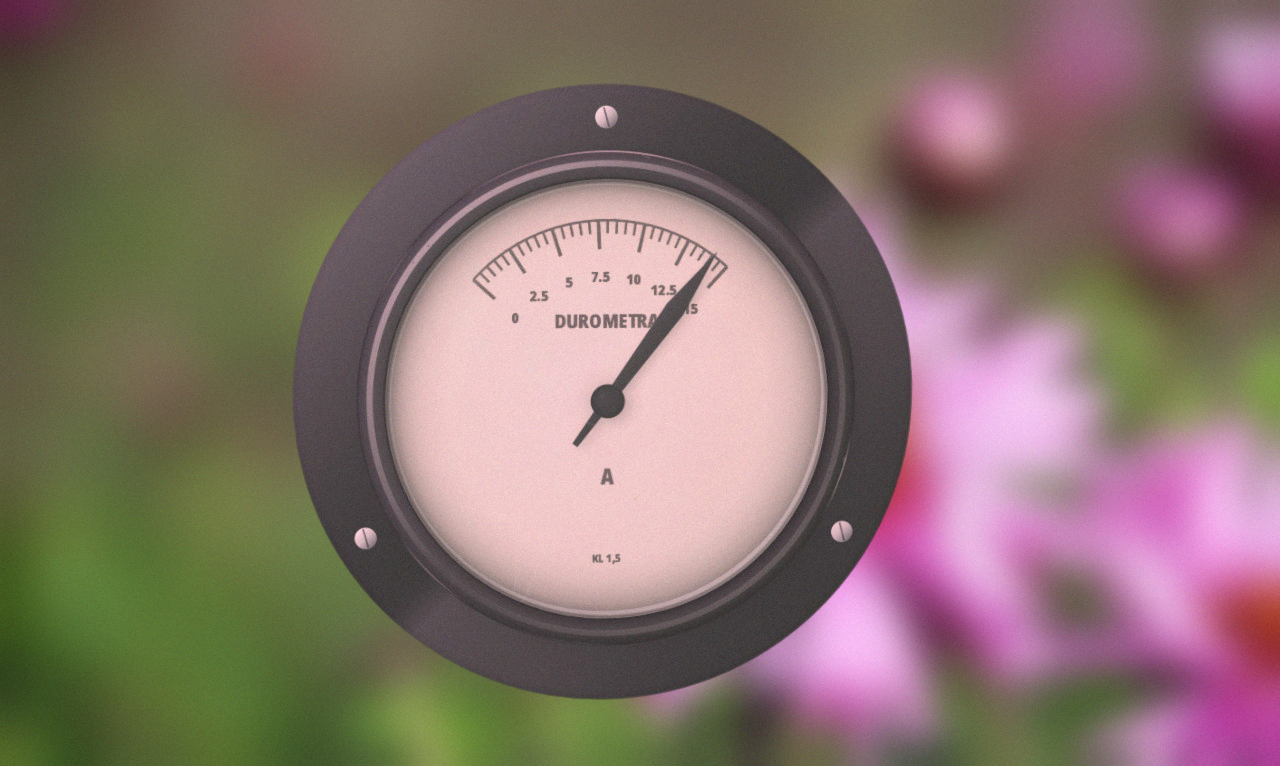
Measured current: 14
